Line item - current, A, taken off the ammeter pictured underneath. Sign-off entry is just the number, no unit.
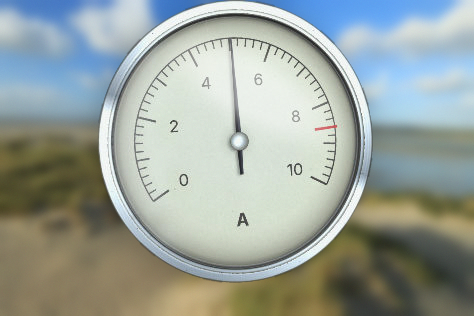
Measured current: 5
